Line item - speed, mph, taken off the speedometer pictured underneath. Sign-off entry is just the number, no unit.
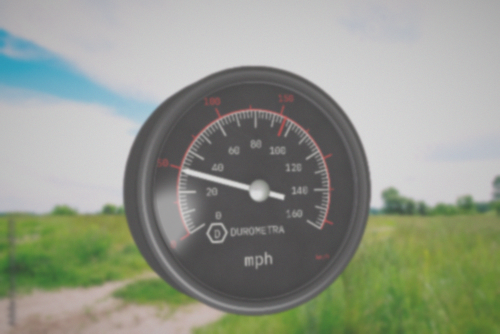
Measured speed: 30
